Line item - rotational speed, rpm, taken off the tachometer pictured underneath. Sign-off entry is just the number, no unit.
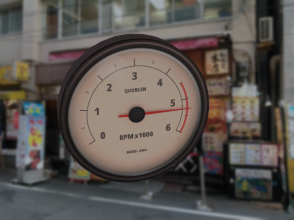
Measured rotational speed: 5250
